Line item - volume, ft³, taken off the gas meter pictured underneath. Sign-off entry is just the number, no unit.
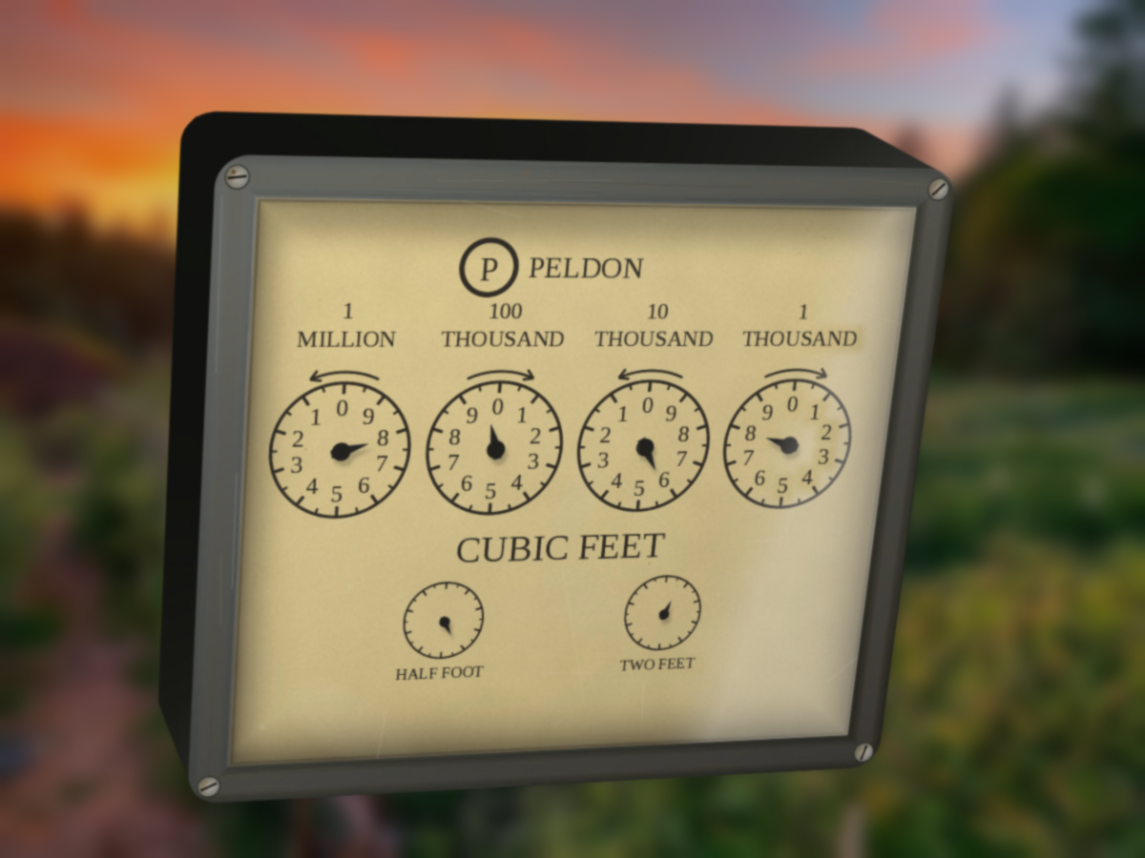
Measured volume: 795800
